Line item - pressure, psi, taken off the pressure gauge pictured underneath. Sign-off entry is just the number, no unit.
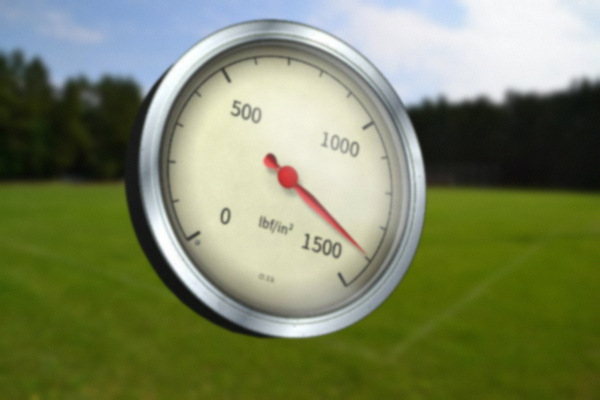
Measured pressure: 1400
